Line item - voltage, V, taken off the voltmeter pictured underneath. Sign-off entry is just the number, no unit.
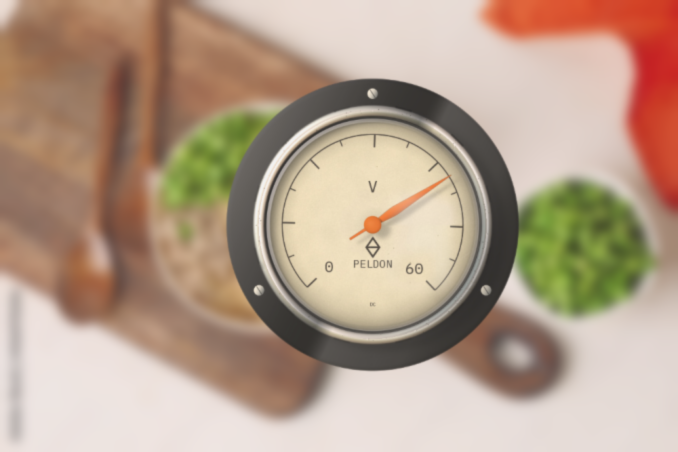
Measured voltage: 42.5
